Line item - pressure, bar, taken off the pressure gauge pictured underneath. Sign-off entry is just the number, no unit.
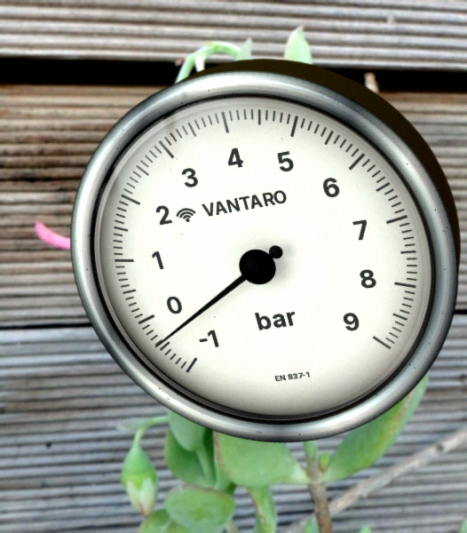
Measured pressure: -0.4
